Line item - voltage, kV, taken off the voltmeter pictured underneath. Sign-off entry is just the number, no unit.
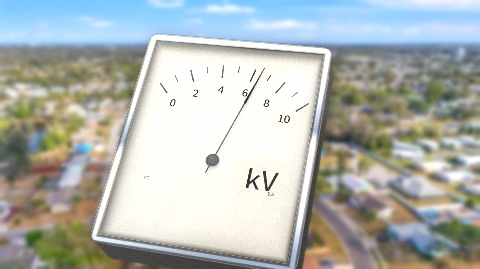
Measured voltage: 6.5
